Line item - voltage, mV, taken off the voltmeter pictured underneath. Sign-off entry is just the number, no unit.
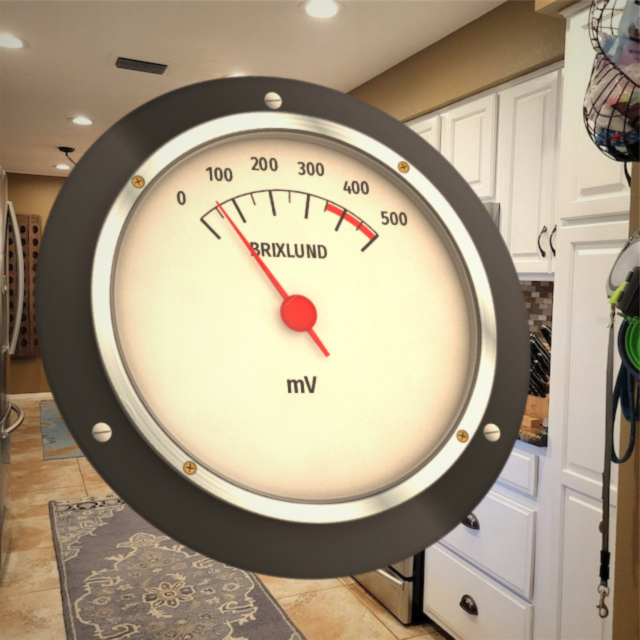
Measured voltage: 50
